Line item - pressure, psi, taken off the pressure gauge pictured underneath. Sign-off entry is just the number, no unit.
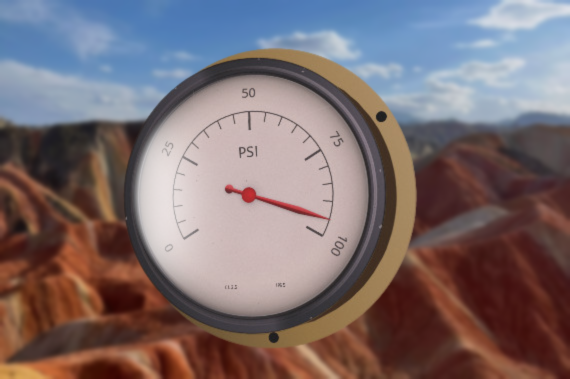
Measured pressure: 95
